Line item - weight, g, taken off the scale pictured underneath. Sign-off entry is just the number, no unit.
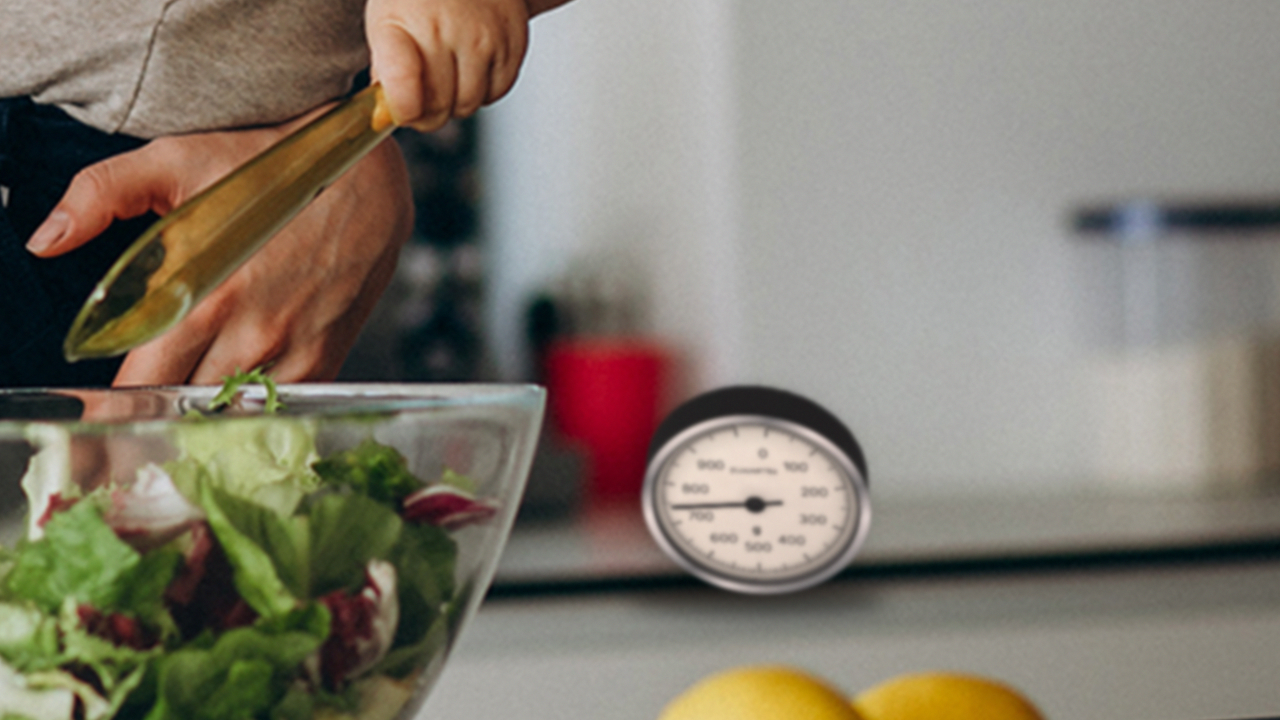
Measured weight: 750
